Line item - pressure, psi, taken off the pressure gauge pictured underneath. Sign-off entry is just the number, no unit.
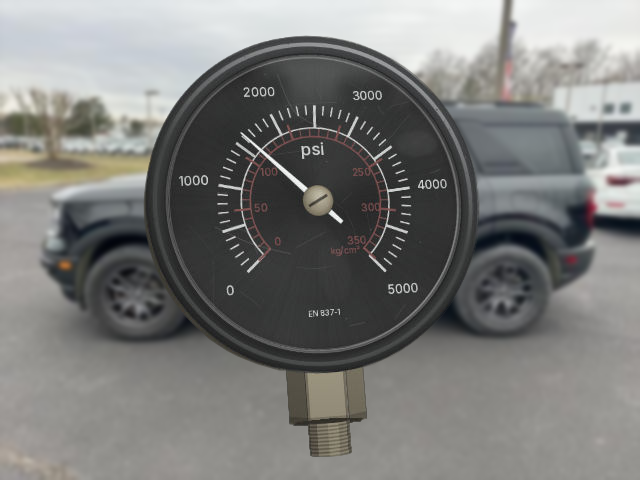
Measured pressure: 1600
